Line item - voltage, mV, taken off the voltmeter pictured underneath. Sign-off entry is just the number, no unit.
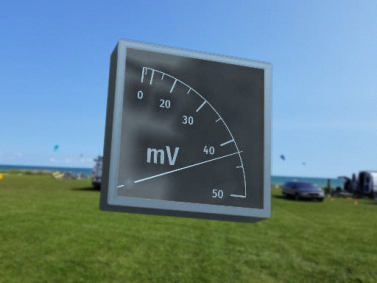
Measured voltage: 42.5
